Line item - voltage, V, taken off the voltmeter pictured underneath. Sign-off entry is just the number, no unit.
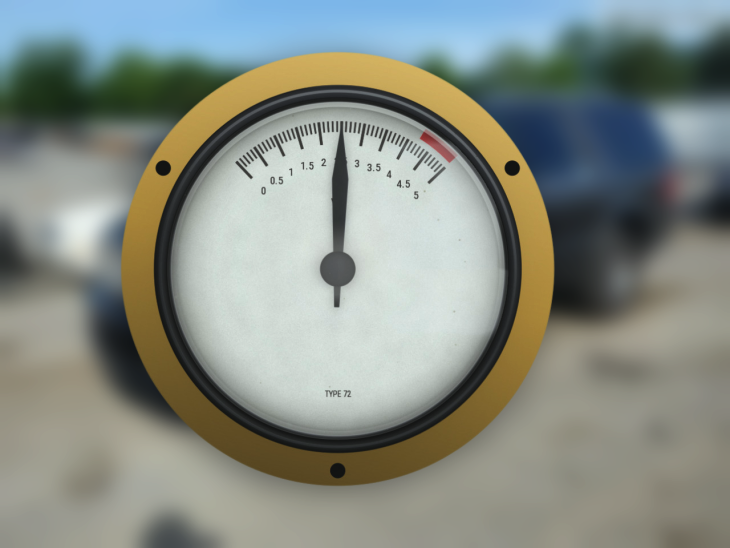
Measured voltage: 2.5
